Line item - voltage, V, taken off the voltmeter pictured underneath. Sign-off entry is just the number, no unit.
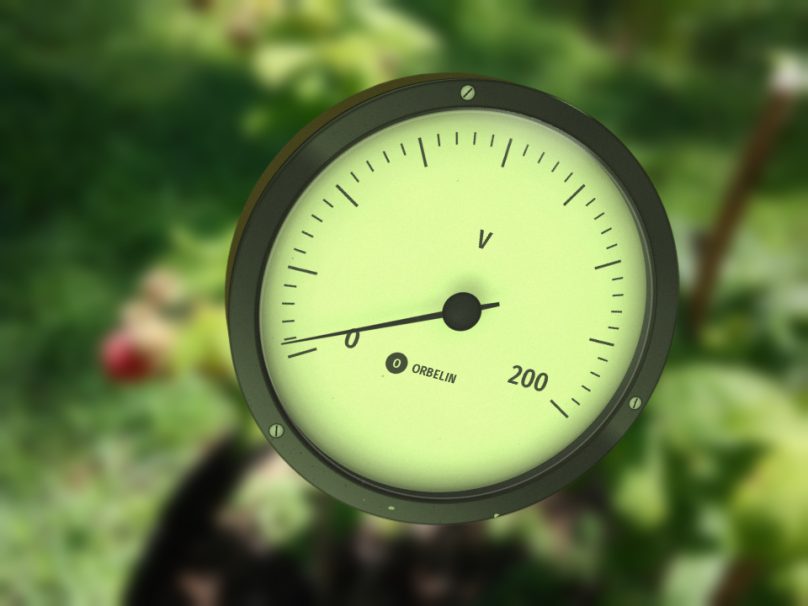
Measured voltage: 5
